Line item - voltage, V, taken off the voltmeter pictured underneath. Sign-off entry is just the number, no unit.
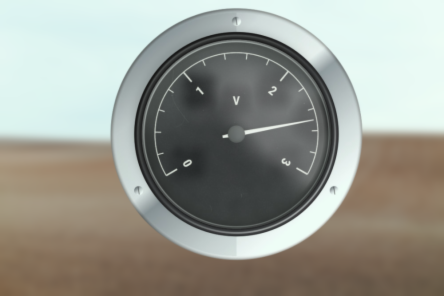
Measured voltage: 2.5
